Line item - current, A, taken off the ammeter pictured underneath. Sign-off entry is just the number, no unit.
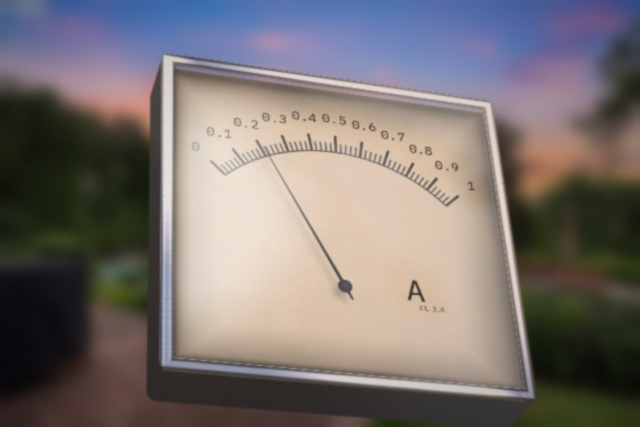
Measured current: 0.2
